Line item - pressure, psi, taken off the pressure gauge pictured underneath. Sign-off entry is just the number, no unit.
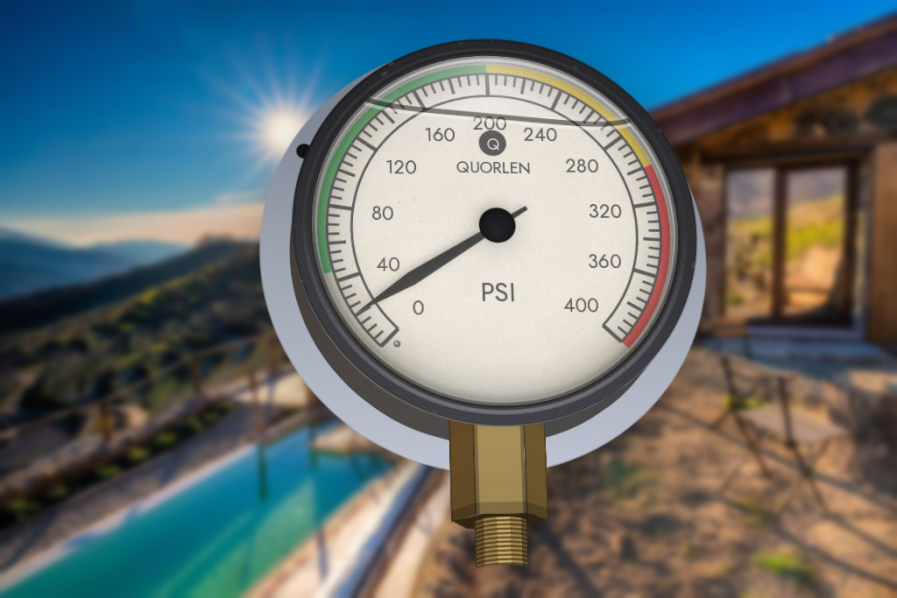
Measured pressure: 20
